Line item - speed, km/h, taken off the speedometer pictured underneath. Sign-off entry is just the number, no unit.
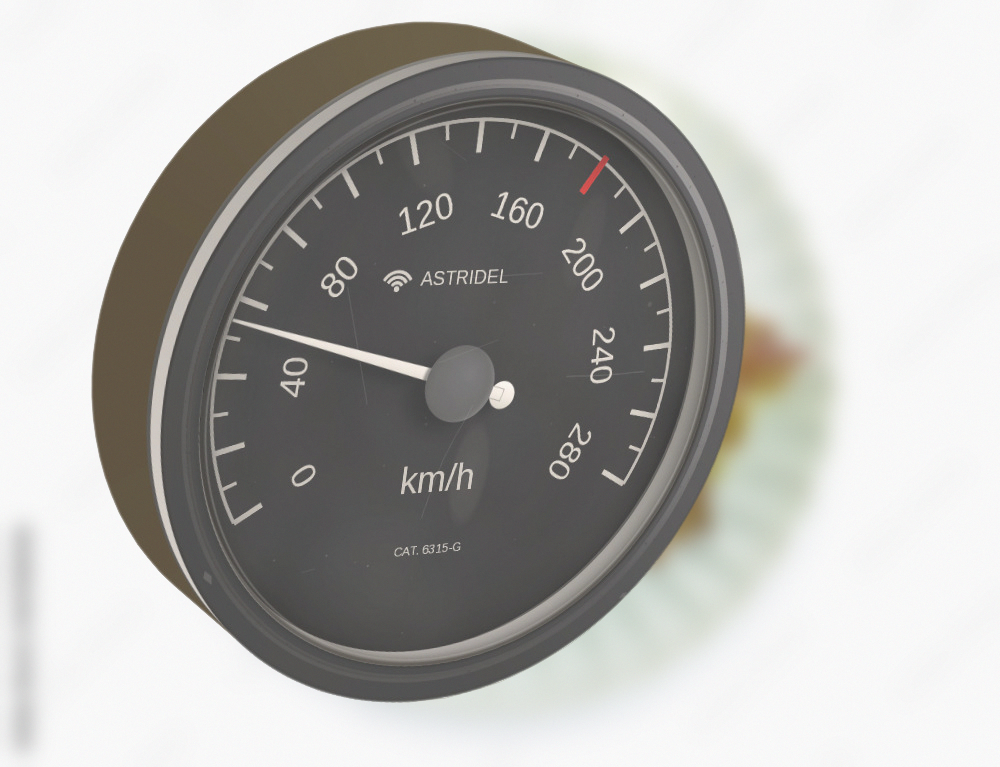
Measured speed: 55
